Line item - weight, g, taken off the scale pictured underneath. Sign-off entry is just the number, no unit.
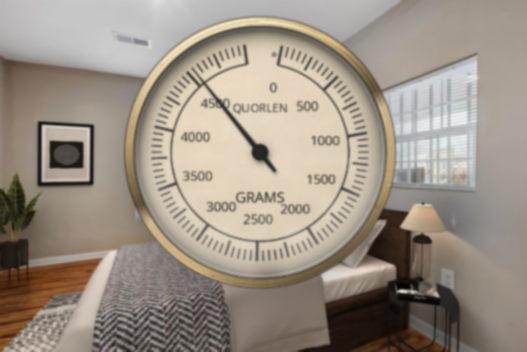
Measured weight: 4550
